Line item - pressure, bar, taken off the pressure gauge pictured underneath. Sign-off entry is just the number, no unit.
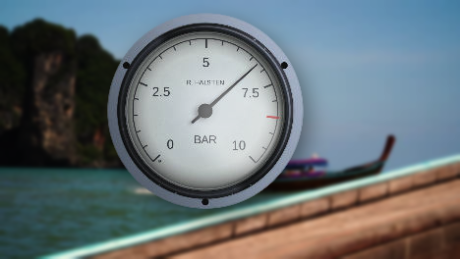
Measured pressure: 6.75
